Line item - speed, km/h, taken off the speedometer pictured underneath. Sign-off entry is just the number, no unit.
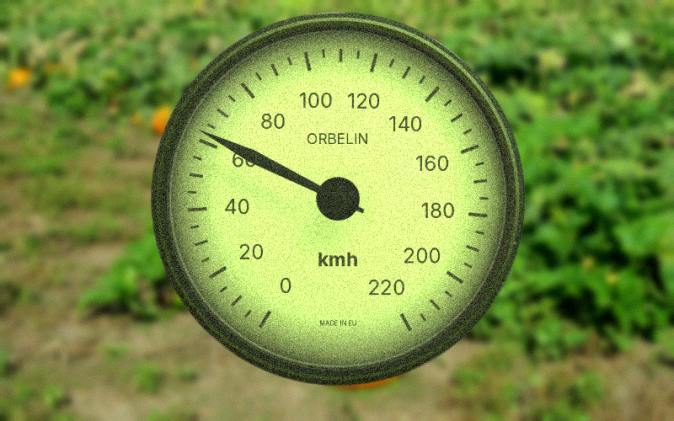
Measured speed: 62.5
